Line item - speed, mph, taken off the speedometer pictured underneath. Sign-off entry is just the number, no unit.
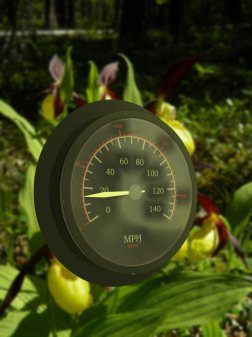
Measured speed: 15
